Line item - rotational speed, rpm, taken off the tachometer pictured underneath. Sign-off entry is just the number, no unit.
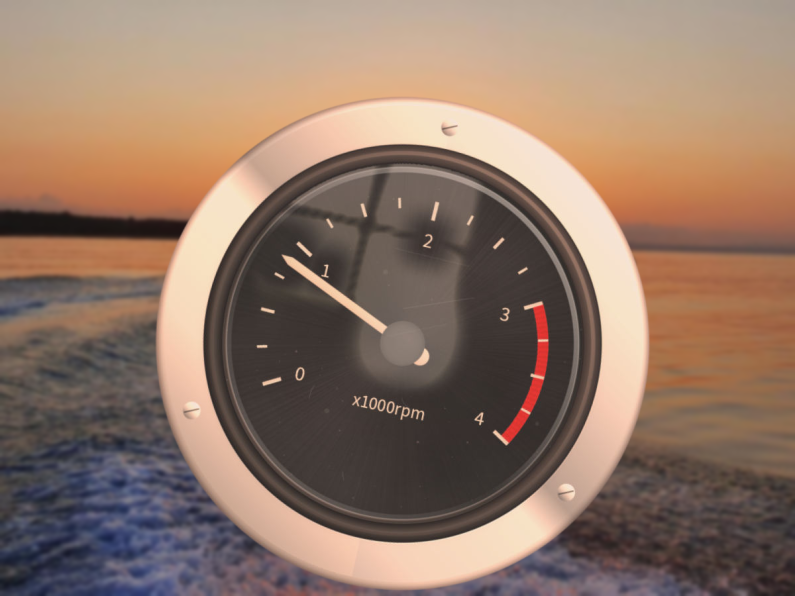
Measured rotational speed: 875
